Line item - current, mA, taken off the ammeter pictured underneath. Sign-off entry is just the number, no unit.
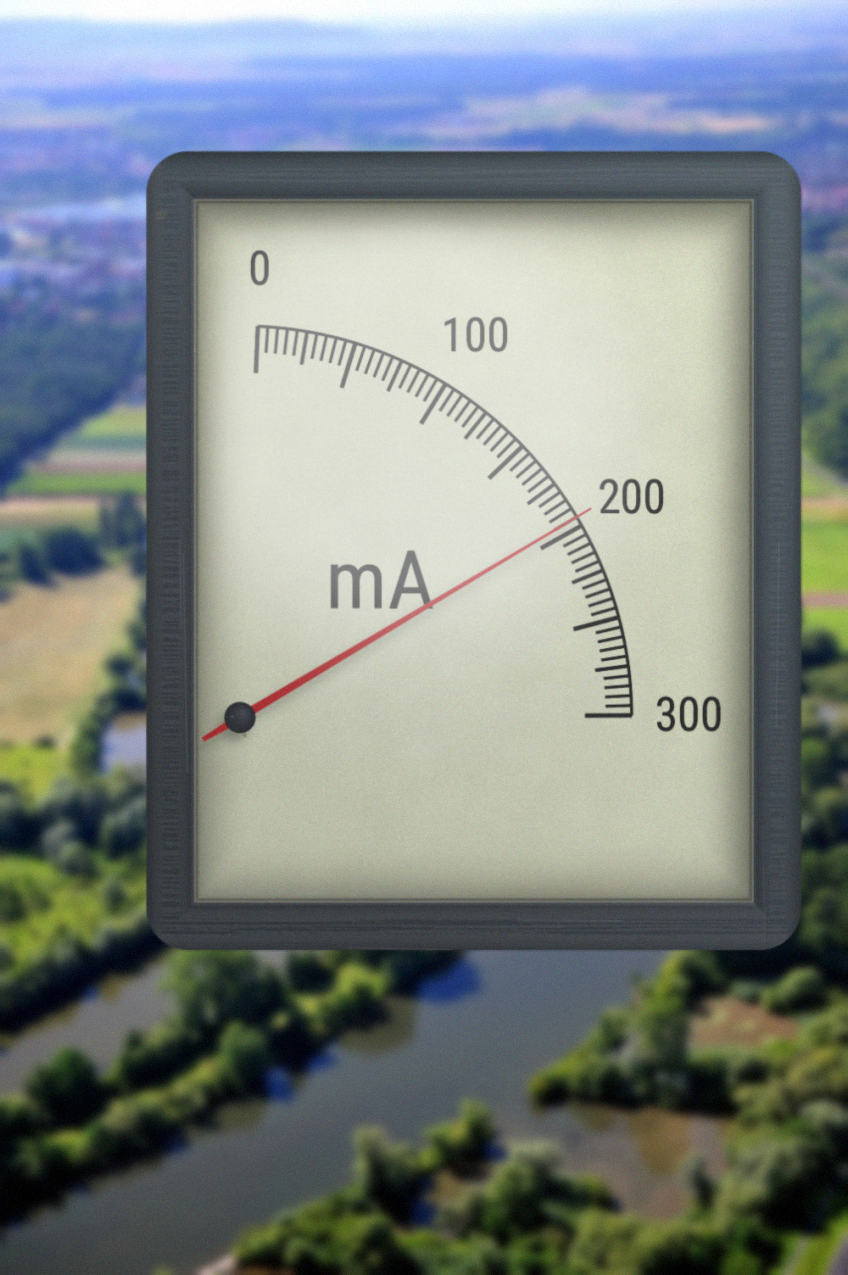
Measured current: 195
